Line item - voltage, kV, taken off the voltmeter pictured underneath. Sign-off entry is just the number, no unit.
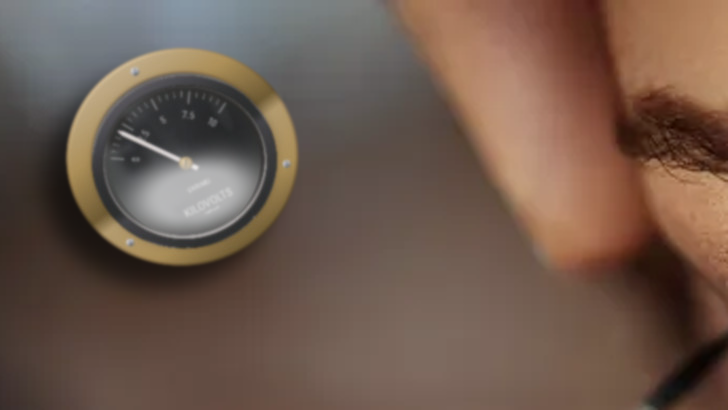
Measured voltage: 2
